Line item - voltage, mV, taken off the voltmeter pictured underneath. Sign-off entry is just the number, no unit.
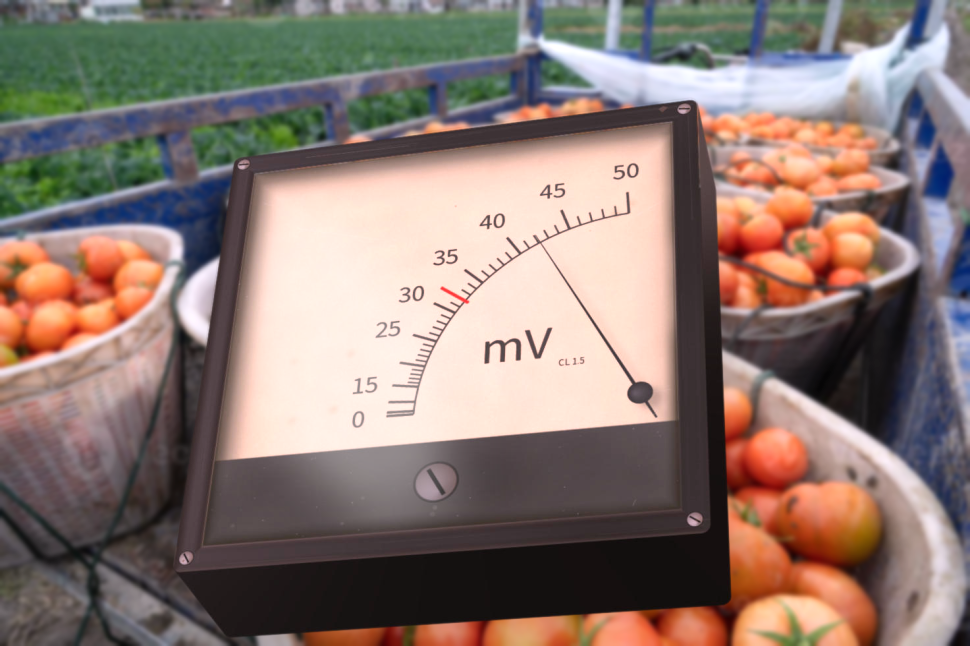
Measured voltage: 42
